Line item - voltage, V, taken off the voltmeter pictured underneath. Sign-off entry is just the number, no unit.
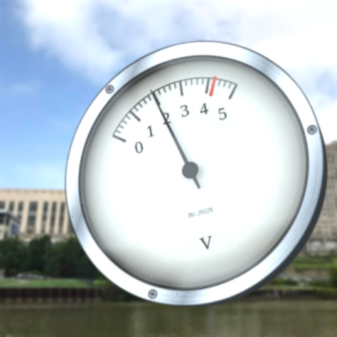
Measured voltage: 2
